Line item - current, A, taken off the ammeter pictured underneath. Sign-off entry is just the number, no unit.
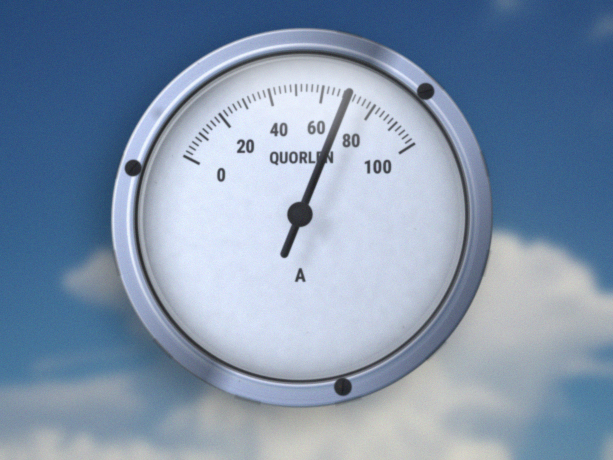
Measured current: 70
